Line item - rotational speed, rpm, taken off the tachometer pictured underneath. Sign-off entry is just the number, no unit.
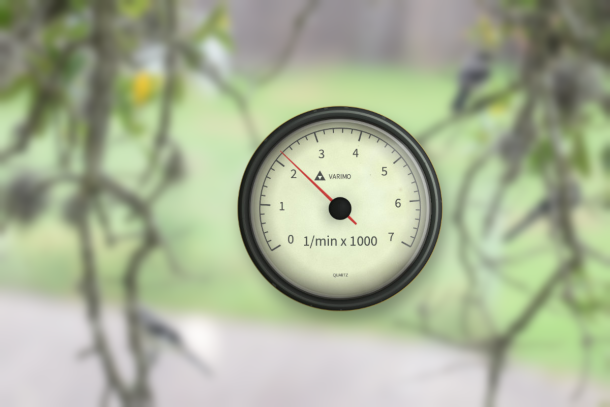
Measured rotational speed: 2200
